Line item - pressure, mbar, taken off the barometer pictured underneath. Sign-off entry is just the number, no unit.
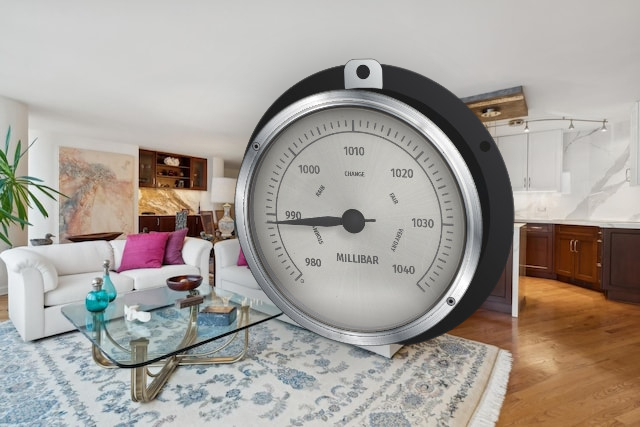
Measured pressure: 989
